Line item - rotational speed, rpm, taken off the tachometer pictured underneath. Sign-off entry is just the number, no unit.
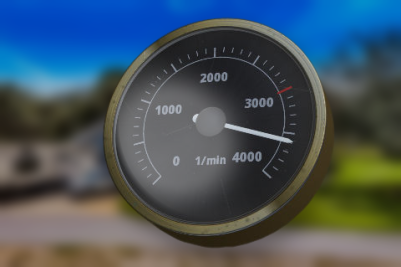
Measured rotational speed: 3600
